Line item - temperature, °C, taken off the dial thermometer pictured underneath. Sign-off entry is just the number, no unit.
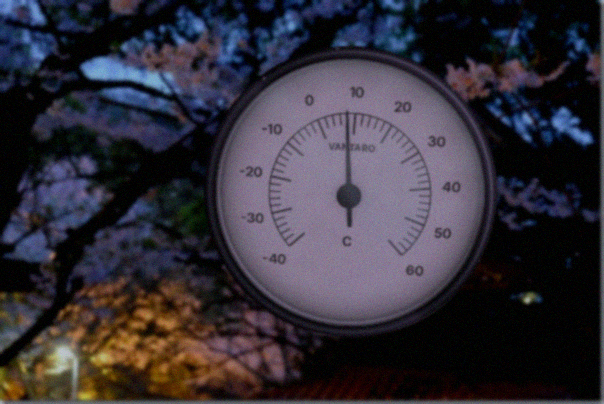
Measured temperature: 8
